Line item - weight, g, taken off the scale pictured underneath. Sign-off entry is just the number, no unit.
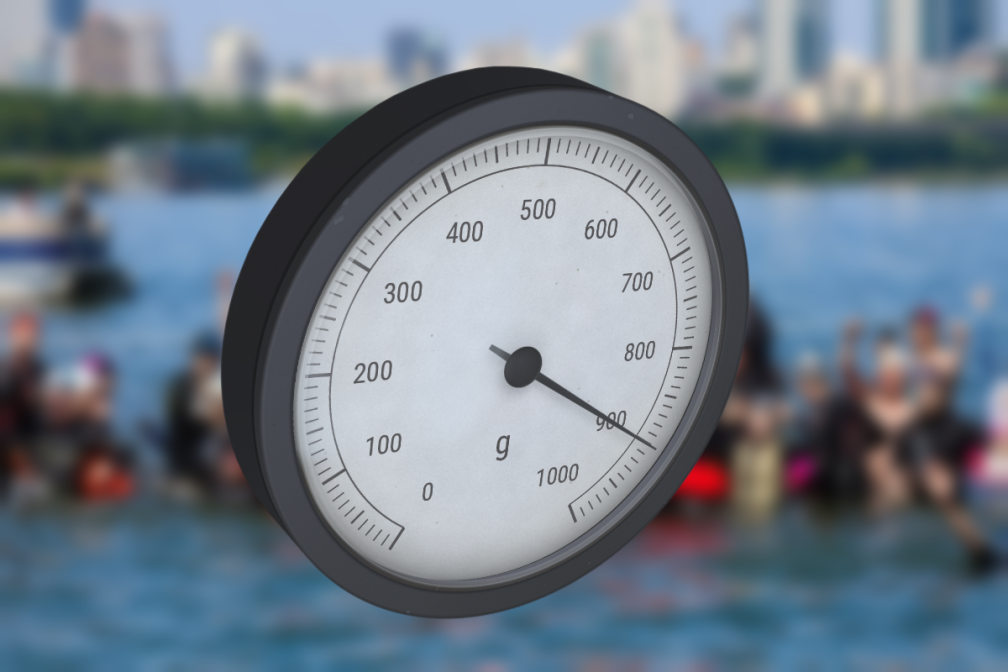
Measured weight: 900
